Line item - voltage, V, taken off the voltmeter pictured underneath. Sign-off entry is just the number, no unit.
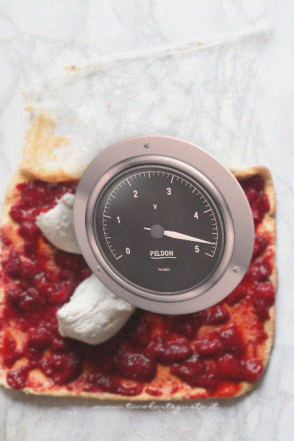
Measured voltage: 4.7
